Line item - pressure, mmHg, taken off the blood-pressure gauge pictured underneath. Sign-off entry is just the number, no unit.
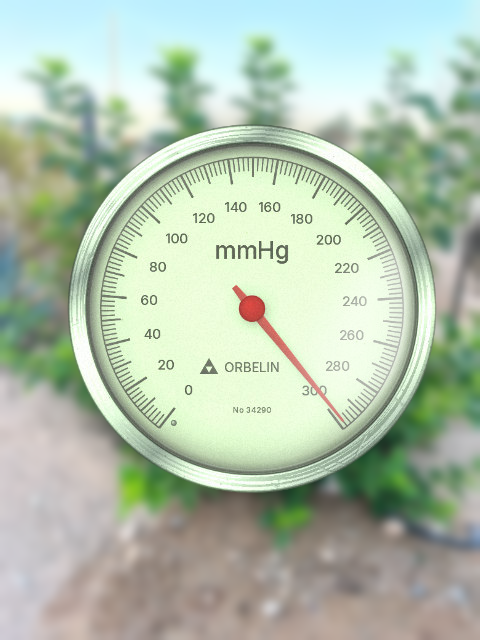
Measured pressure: 298
